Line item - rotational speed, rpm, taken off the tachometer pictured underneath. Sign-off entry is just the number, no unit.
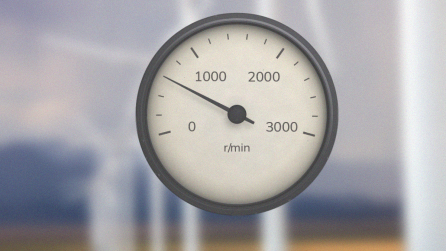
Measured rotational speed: 600
